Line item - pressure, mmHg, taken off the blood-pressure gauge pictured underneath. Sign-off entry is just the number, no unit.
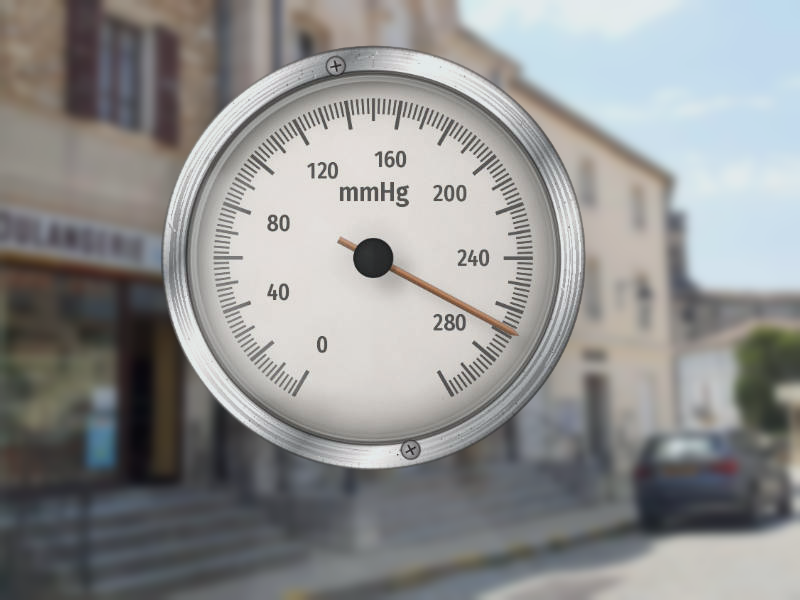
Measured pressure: 268
